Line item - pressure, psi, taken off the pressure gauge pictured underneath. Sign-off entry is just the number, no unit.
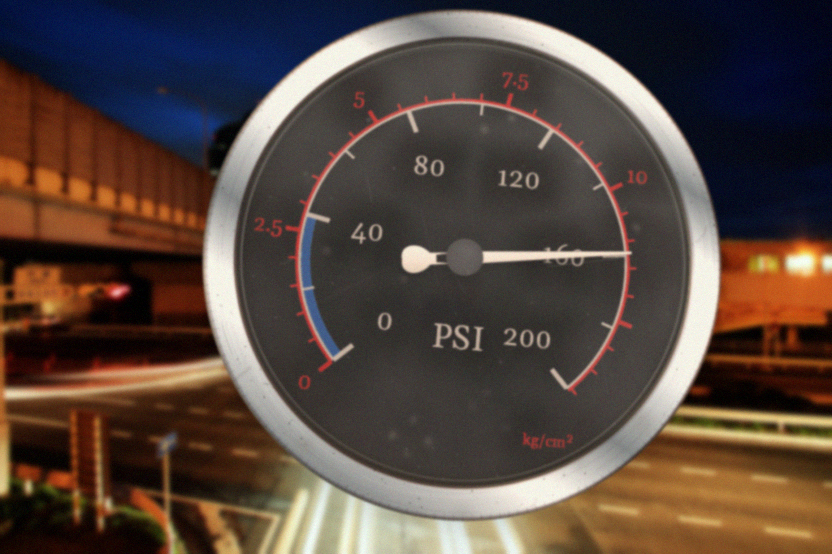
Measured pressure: 160
